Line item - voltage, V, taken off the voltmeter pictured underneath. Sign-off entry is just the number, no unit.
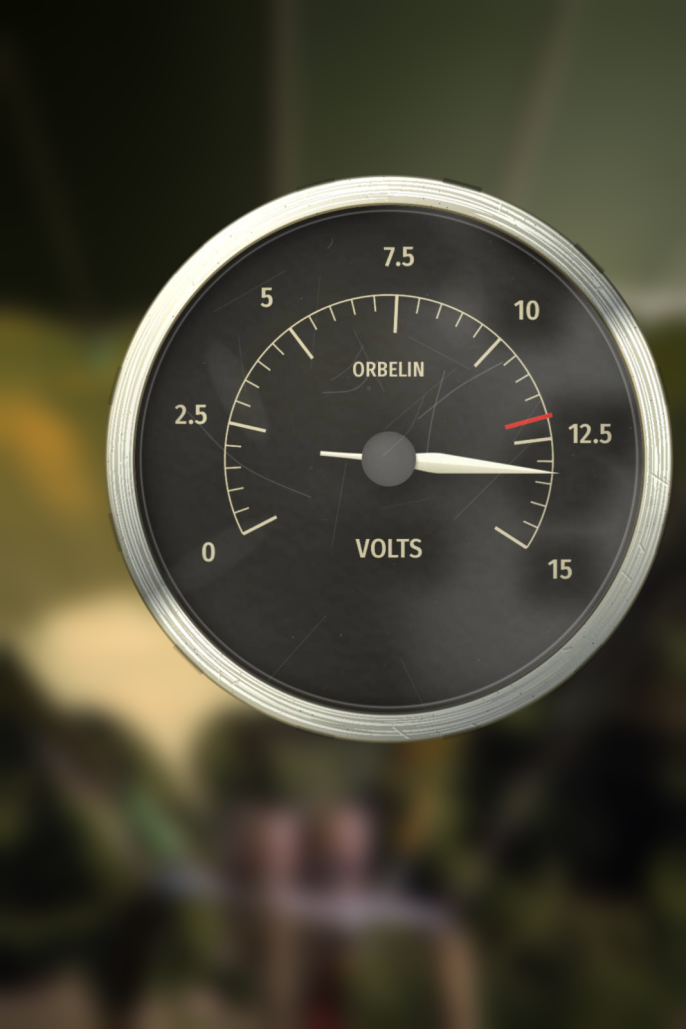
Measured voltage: 13.25
